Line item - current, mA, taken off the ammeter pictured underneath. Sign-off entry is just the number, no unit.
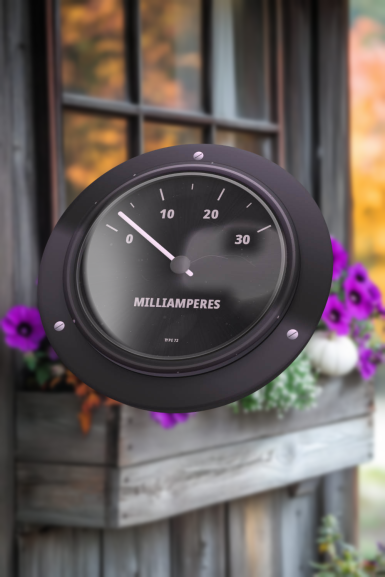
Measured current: 2.5
